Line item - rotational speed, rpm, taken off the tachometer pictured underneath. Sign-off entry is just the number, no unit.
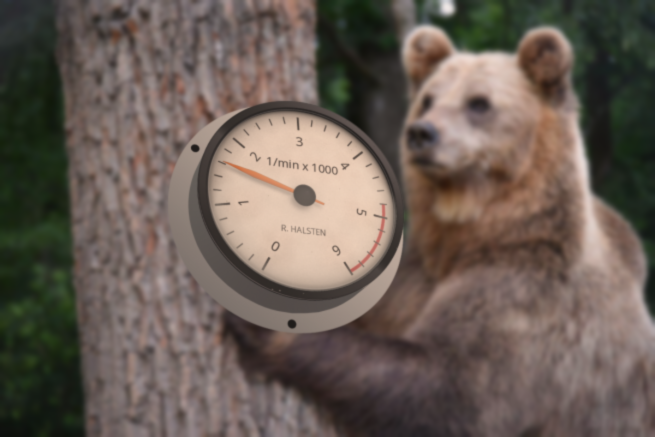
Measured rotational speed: 1600
